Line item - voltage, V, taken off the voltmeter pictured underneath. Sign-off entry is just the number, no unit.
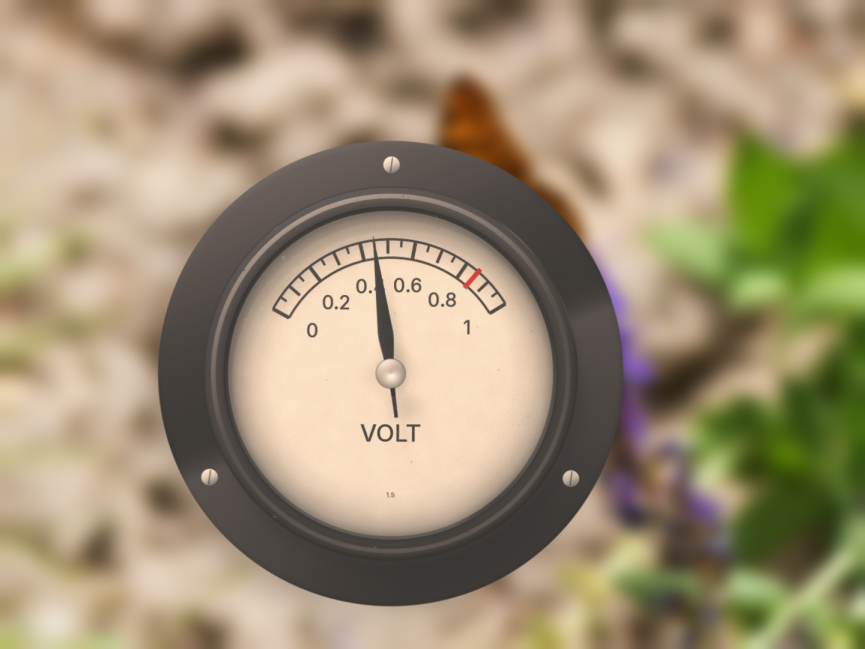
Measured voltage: 0.45
